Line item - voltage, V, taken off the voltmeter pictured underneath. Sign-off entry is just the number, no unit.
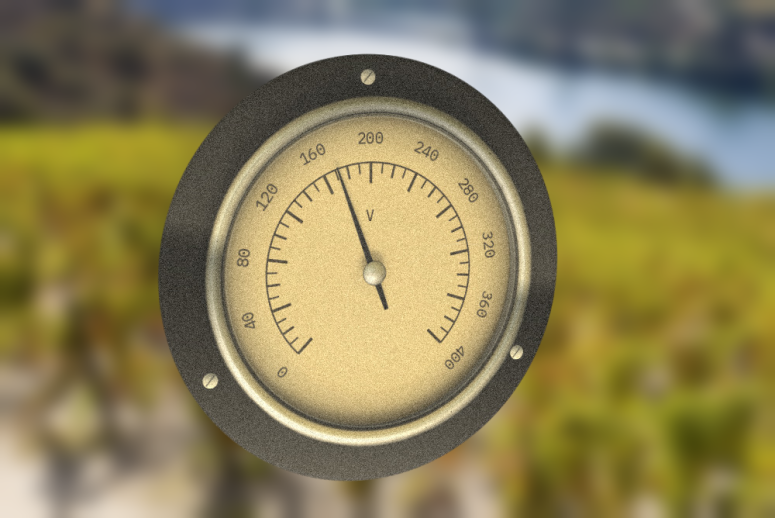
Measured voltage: 170
